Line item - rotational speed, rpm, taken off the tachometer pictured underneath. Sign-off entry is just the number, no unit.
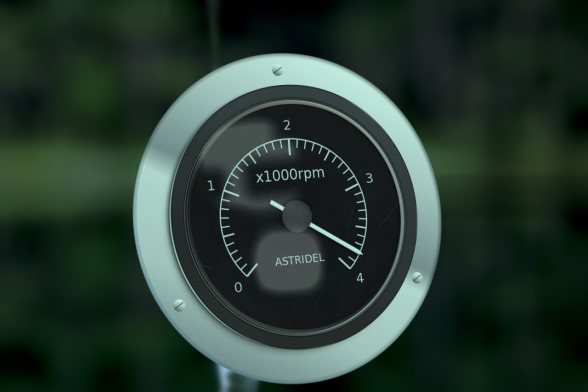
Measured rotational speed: 3800
